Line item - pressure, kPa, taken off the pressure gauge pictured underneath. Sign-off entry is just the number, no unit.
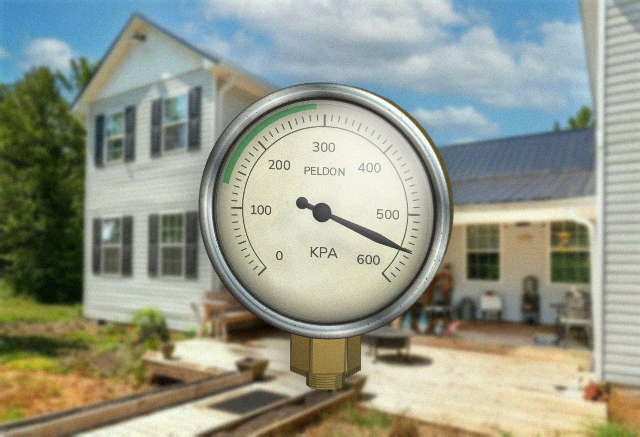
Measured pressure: 550
